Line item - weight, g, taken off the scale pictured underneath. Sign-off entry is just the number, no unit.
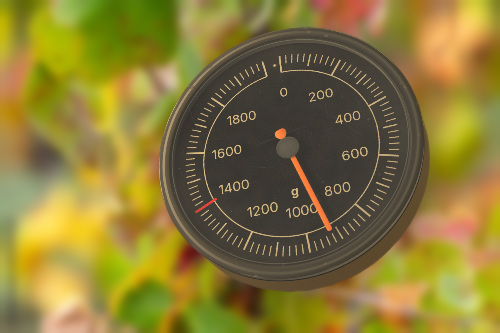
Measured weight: 920
